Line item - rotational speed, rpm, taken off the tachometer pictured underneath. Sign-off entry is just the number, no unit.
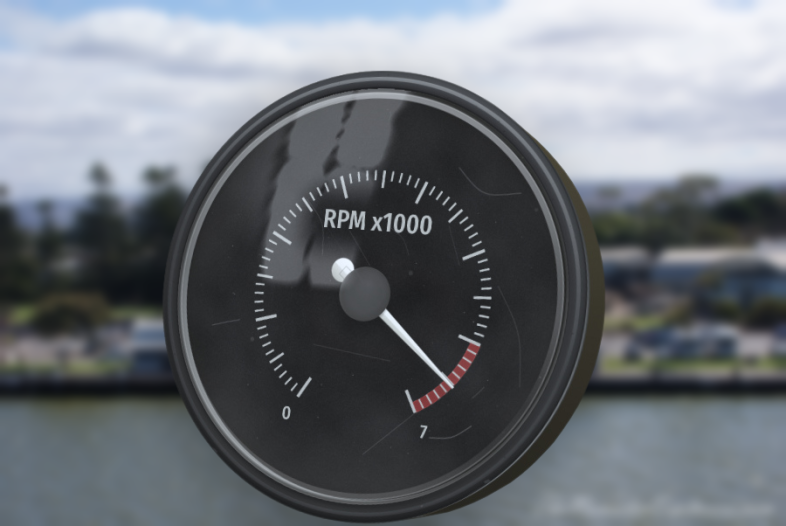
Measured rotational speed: 6500
